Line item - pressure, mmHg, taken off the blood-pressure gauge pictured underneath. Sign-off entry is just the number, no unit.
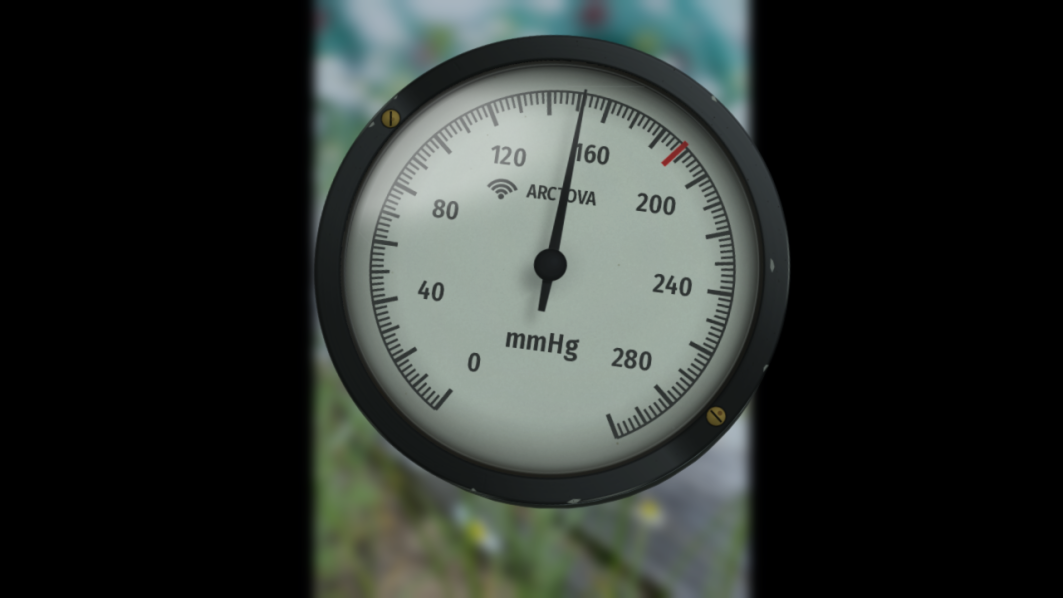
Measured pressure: 152
